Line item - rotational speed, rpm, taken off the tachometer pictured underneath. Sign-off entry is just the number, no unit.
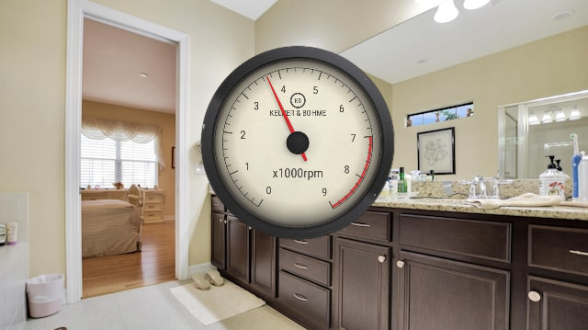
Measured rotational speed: 3700
